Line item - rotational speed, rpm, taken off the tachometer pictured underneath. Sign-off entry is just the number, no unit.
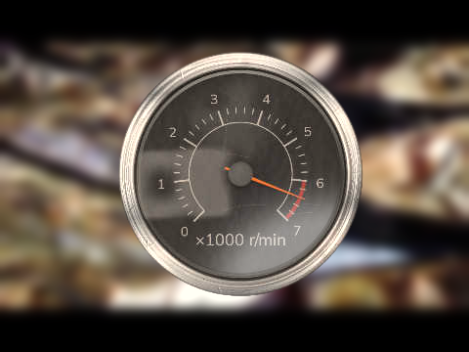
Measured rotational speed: 6400
